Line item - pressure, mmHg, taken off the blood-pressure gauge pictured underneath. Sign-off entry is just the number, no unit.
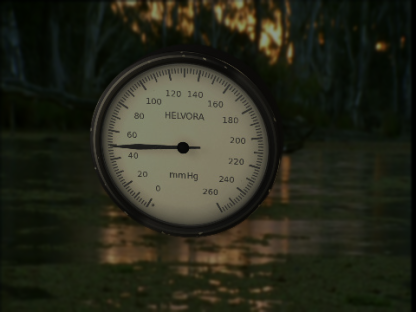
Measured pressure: 50
